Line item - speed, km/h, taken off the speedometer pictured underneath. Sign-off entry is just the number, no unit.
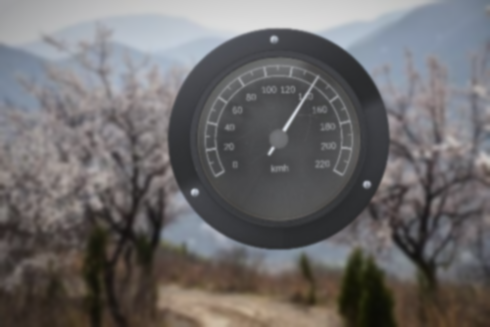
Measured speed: 140
